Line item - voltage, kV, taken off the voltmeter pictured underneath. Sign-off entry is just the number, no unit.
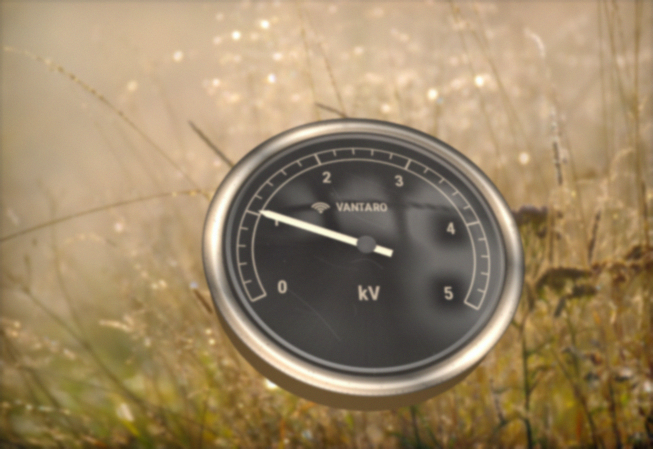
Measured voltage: 1
